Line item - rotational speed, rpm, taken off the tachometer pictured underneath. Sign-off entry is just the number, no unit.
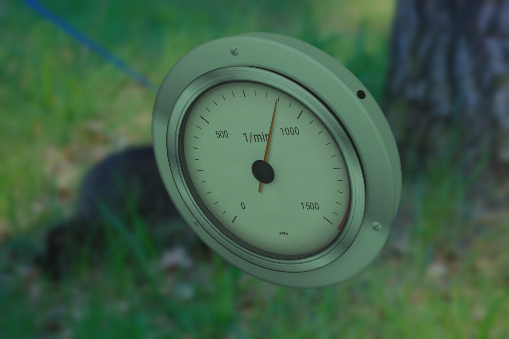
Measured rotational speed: 900
